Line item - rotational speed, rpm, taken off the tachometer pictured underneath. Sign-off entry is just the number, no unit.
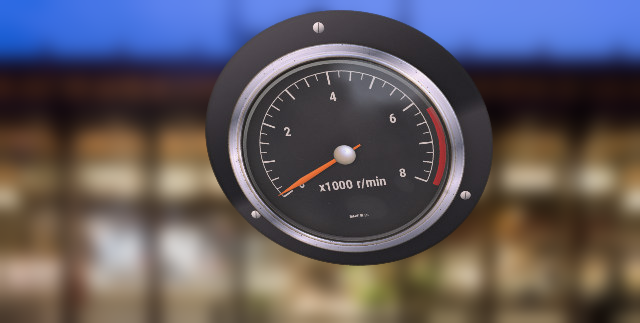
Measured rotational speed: 125
